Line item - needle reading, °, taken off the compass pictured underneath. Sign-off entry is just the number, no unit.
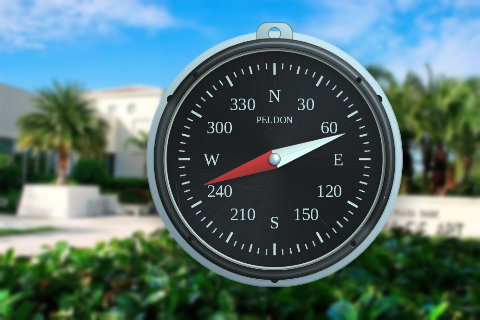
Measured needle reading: 250
